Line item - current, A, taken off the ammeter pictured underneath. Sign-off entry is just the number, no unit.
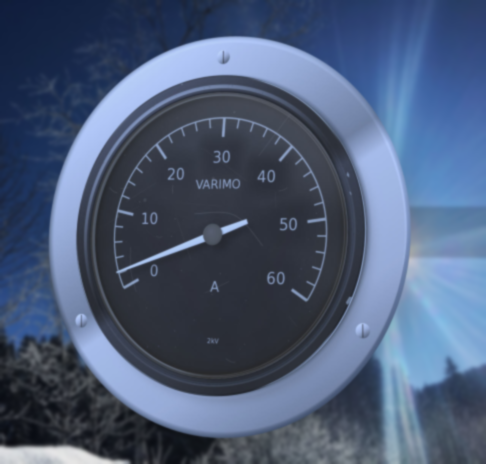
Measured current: 2
